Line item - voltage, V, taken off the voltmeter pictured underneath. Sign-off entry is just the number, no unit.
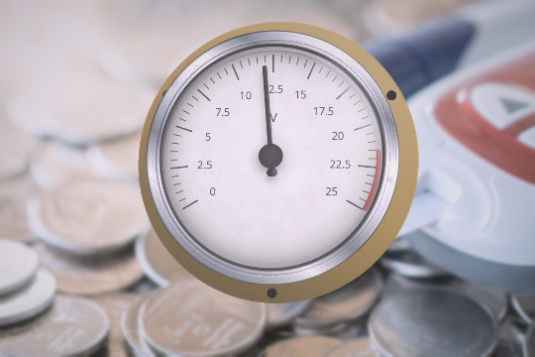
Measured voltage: 12
